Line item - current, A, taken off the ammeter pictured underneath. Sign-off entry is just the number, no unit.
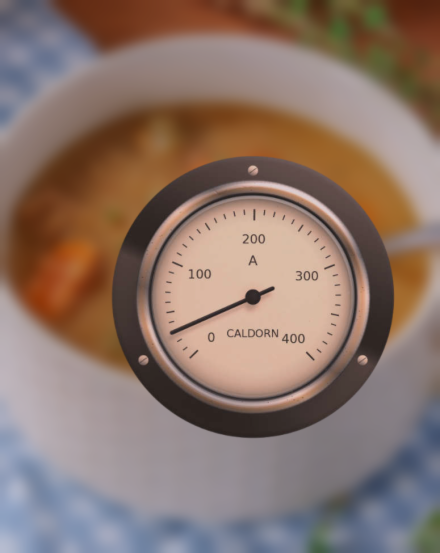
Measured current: 30
